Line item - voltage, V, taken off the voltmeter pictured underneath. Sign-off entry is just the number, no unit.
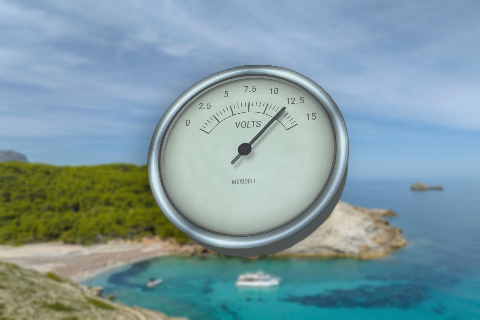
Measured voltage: 12.5
